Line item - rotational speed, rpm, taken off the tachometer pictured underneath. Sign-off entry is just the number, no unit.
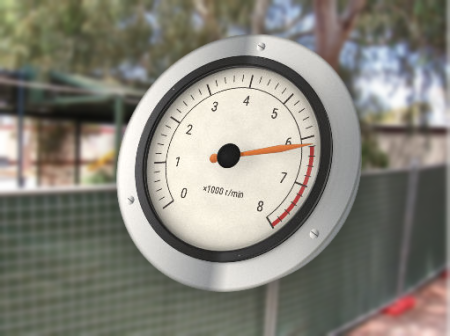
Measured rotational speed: 6200
